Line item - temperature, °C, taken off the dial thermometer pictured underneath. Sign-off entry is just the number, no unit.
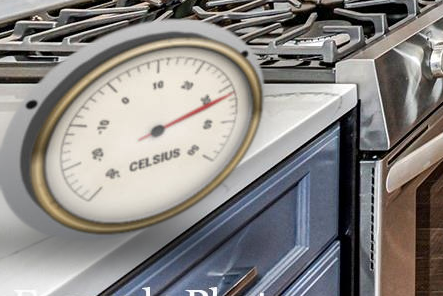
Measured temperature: 32
